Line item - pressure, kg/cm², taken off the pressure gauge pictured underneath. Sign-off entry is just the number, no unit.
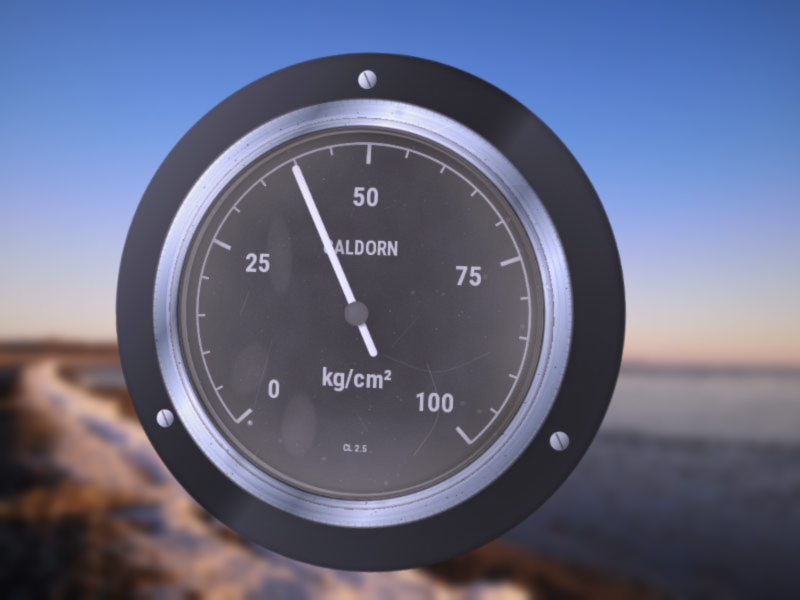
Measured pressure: 40
